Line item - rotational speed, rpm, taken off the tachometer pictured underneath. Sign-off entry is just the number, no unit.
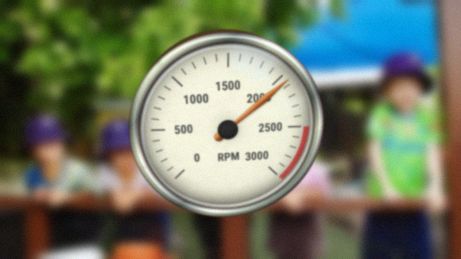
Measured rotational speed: 2050
